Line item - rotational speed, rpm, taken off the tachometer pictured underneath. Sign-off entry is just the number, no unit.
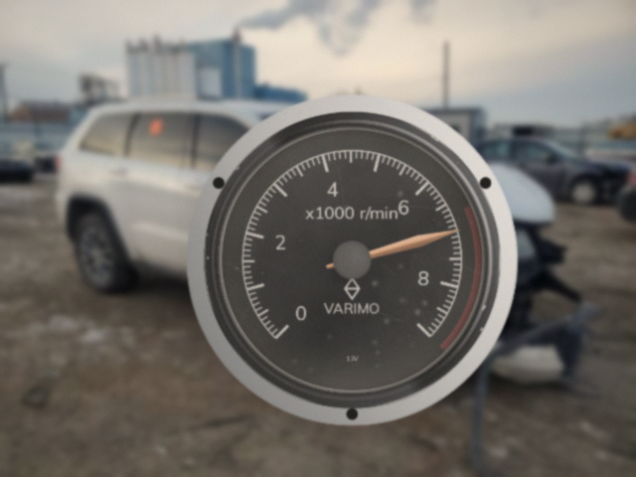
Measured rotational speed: 7000
